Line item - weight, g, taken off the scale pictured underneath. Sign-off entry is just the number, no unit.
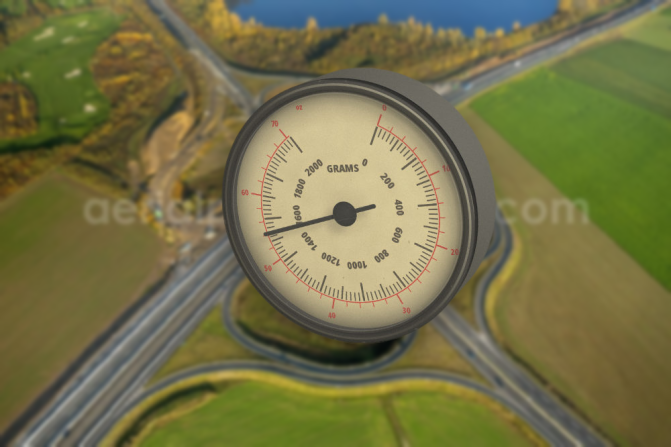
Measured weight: 1540
